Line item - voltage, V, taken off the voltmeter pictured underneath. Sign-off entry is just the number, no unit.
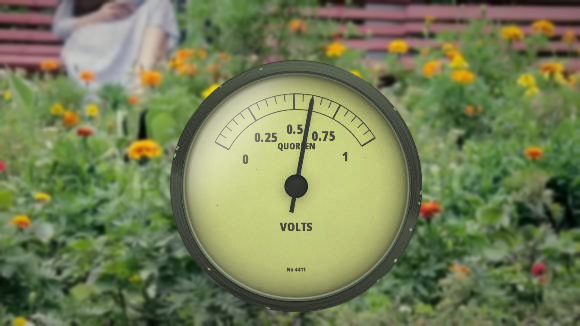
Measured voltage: 0.6
